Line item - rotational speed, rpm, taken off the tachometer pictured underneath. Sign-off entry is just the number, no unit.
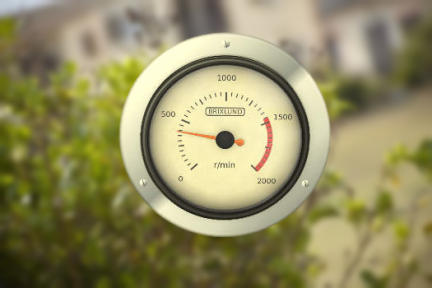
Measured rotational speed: 400
